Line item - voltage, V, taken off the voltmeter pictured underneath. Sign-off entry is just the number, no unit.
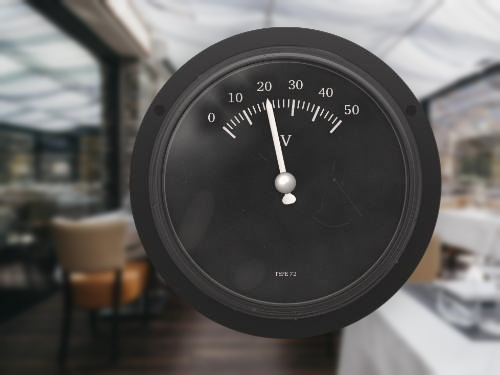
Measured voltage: 20
